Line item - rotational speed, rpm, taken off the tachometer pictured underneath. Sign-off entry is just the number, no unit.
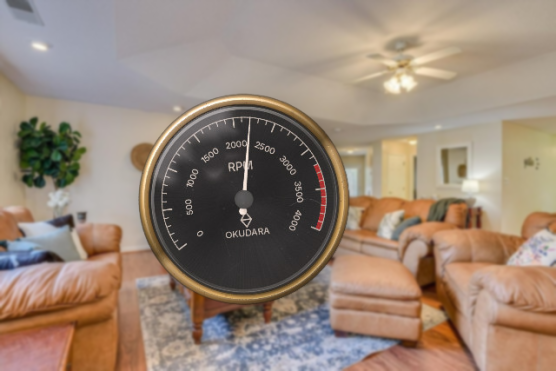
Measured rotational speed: 2200
